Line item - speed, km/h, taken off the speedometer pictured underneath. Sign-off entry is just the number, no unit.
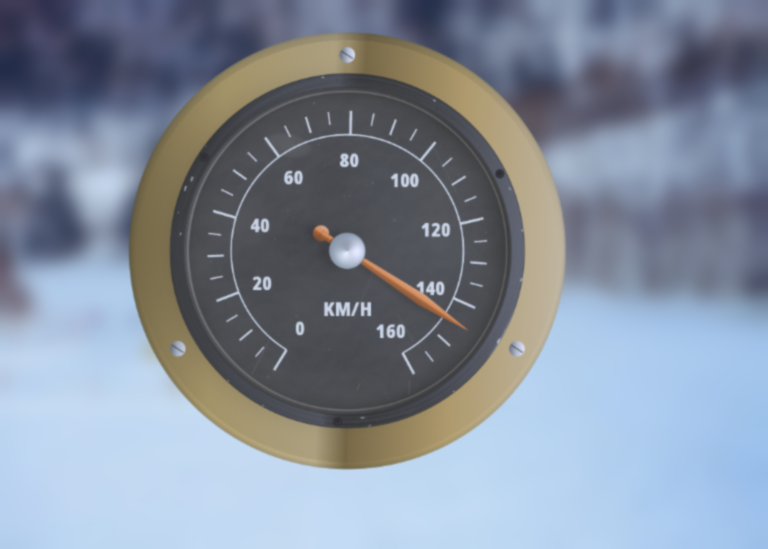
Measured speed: 145
